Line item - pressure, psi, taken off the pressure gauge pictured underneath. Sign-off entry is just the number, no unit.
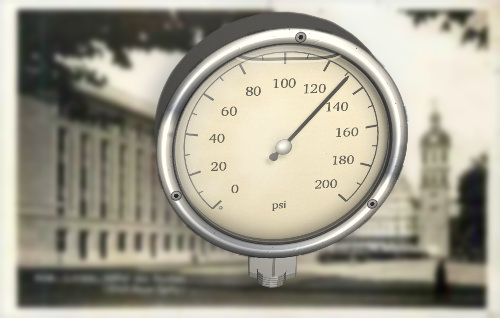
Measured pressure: 130
